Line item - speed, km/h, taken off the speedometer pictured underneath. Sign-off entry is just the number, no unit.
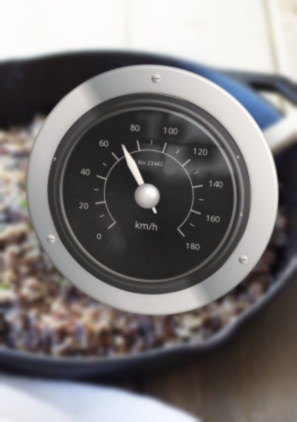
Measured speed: 70
